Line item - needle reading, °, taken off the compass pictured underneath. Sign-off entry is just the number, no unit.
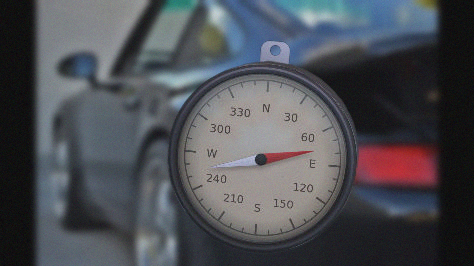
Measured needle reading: 75
